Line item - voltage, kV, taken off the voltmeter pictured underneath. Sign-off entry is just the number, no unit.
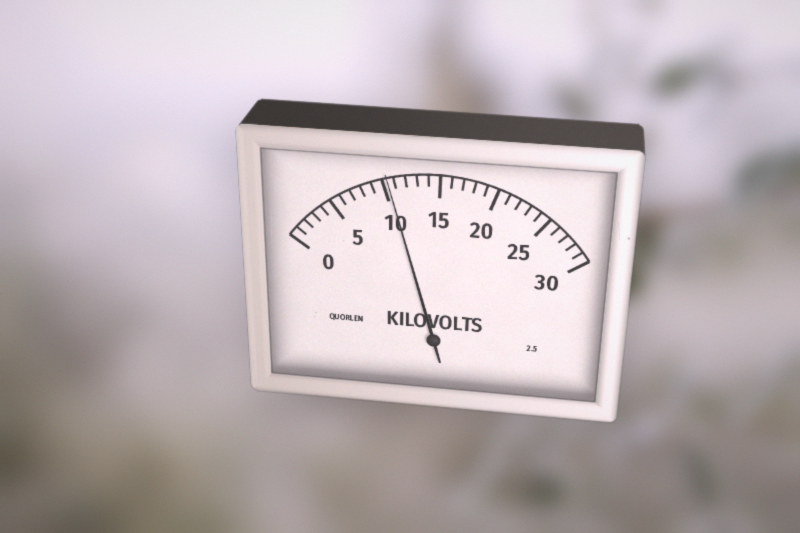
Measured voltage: 10.5
